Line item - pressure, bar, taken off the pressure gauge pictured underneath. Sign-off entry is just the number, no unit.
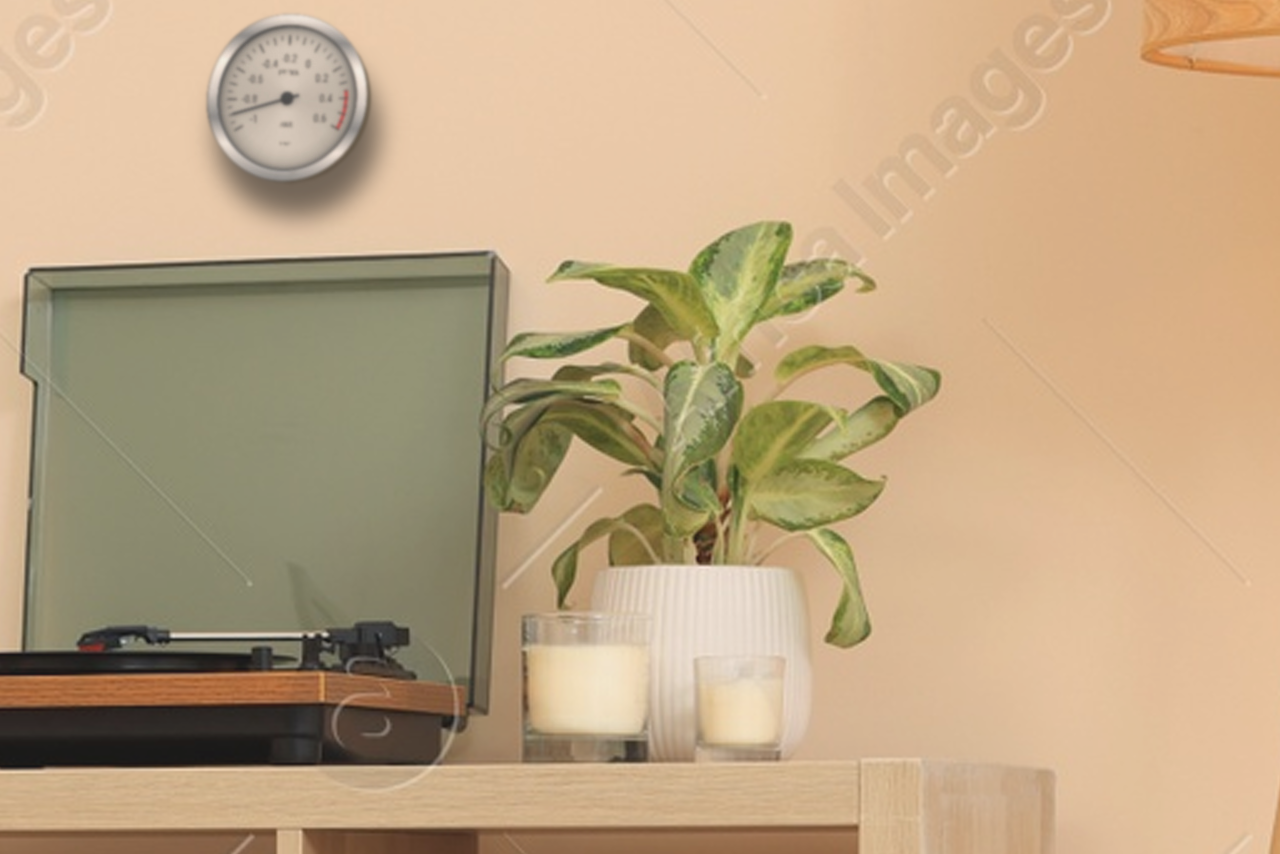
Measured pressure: -0.9
